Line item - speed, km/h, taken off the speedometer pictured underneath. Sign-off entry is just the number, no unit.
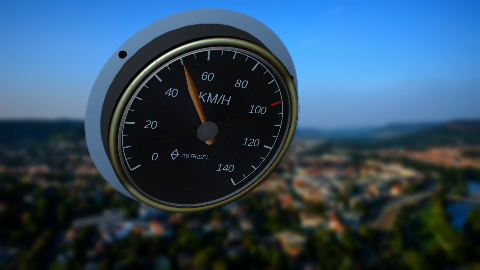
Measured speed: 50
